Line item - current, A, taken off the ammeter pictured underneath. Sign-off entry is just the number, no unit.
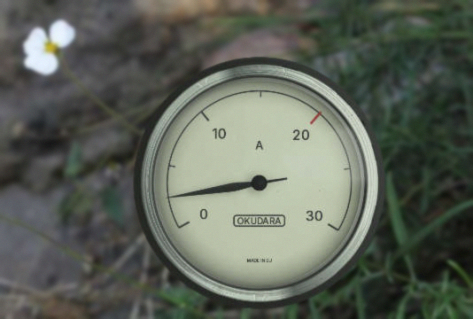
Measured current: 2.5
